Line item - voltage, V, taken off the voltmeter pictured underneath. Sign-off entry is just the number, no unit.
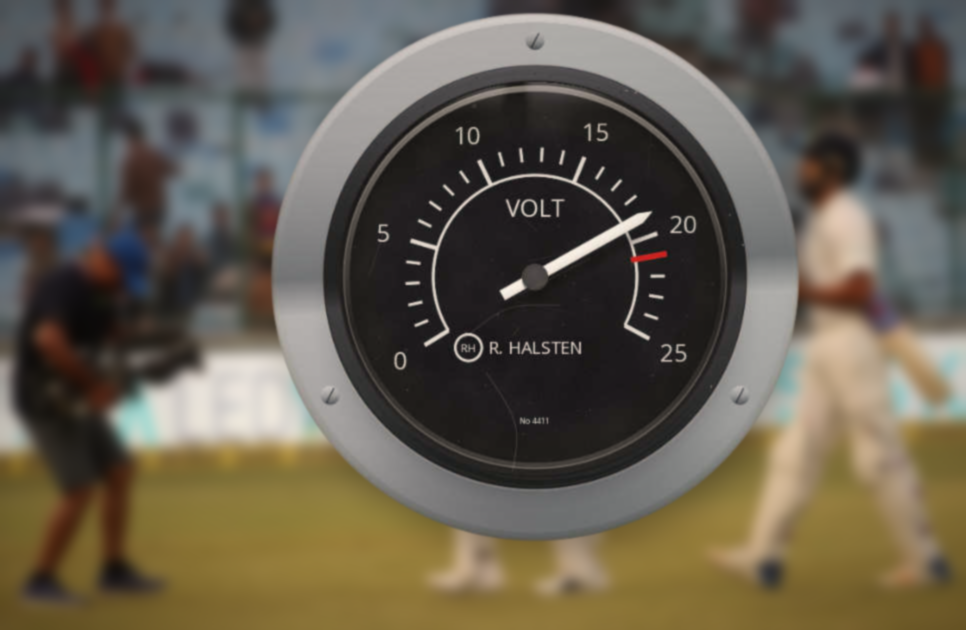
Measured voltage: 19
